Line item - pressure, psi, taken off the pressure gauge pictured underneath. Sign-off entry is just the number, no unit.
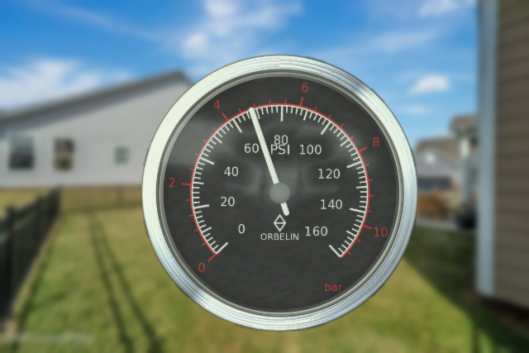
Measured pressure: 68
